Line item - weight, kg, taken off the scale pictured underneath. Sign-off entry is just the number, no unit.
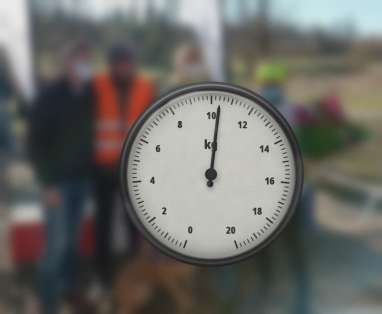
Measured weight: 10.4
